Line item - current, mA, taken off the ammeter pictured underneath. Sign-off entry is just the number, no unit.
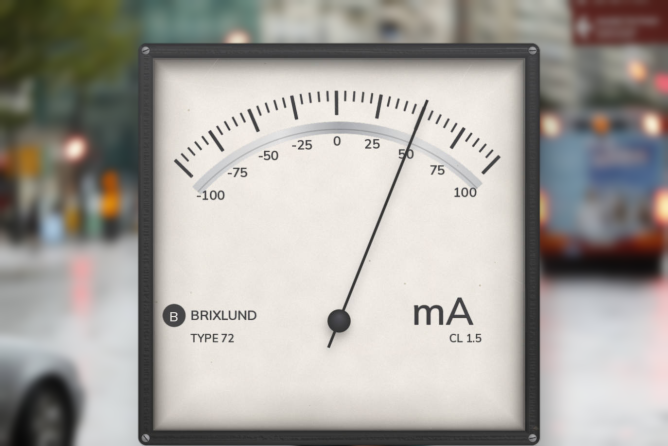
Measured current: 50
